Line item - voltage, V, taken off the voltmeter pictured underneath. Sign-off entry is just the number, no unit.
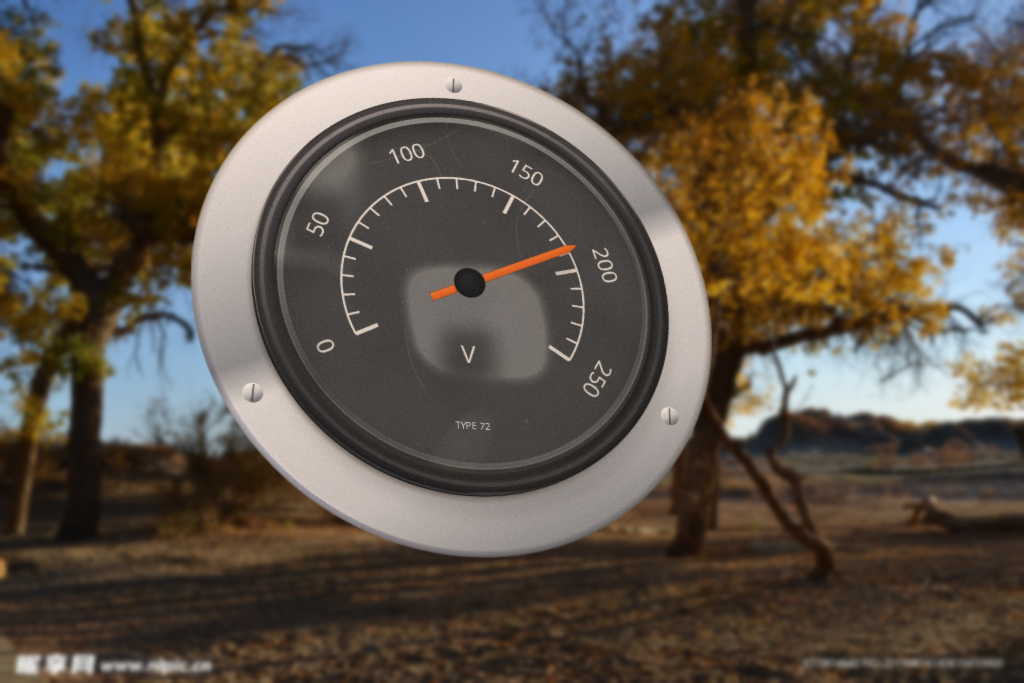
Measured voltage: 190
